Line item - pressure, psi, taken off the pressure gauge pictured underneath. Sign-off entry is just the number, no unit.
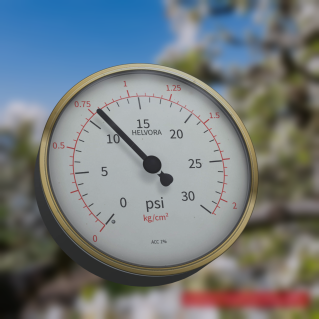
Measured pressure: 11
